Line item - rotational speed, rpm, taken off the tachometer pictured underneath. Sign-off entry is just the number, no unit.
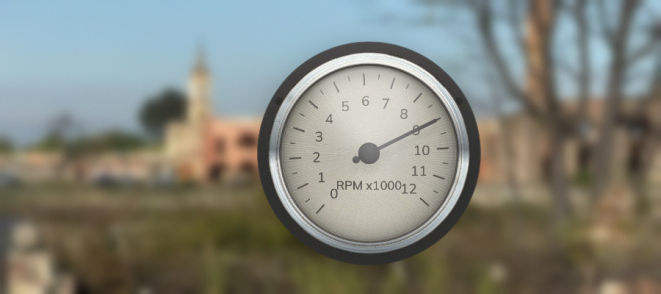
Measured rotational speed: 9000
